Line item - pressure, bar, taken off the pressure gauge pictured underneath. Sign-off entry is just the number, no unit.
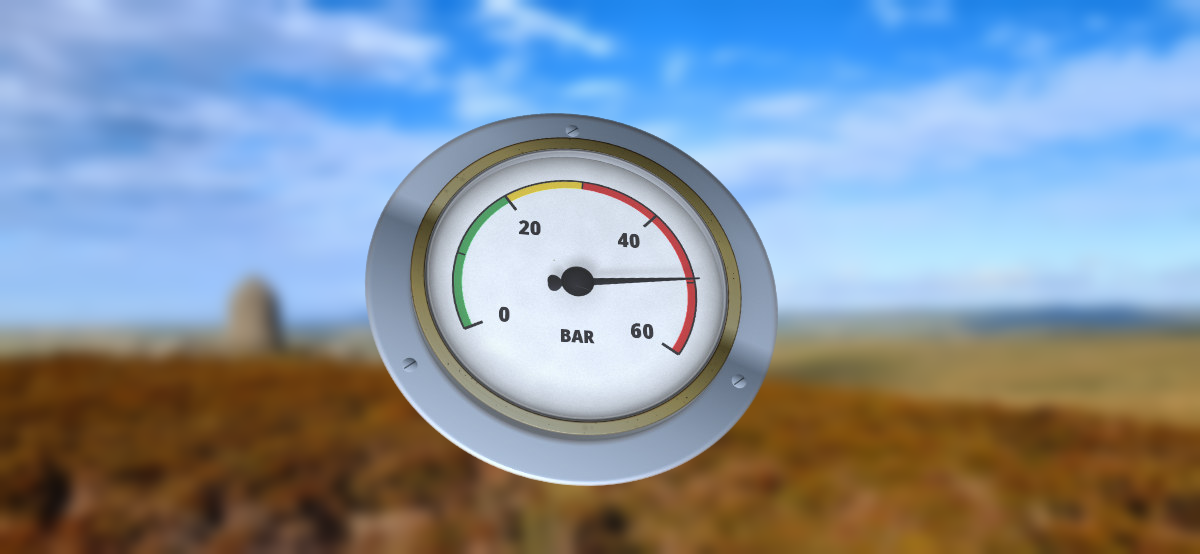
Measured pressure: 50
